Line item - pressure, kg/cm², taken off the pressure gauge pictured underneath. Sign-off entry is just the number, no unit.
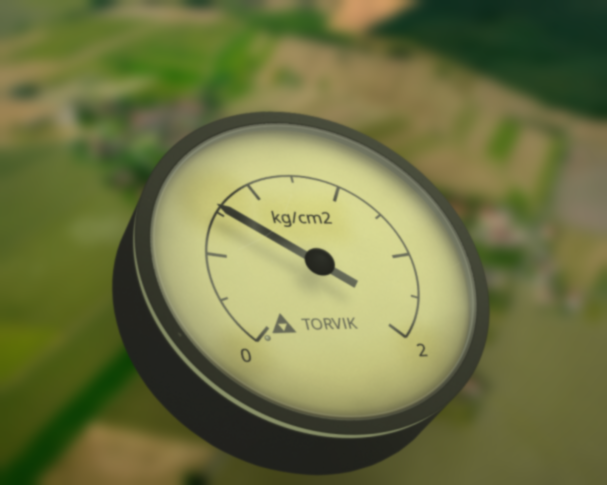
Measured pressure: 0.6
